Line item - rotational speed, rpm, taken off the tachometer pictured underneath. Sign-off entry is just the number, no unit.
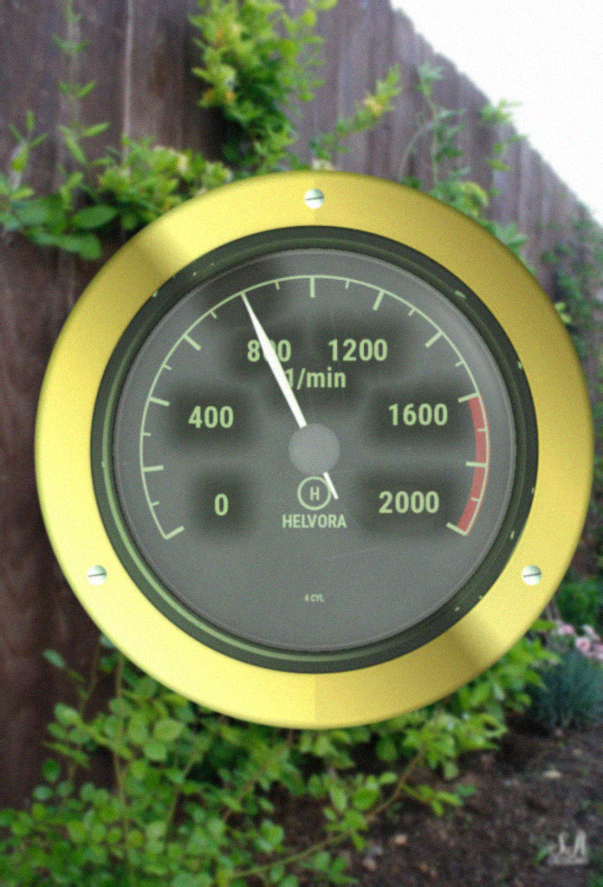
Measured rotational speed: 800
